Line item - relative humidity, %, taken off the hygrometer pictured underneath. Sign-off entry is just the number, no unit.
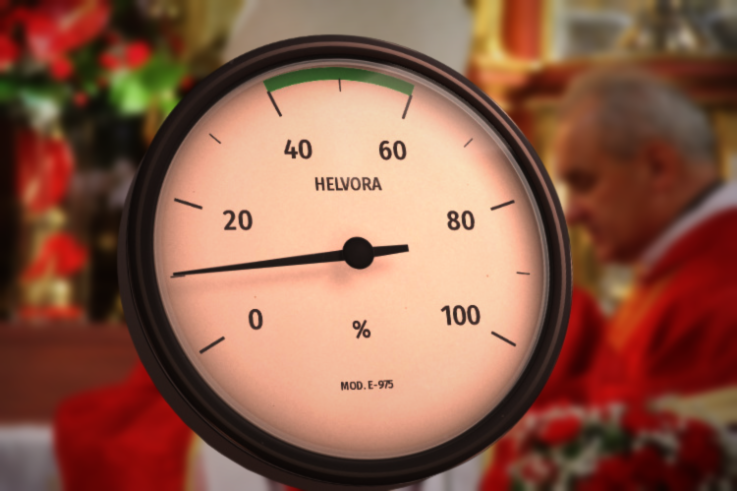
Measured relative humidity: 10
